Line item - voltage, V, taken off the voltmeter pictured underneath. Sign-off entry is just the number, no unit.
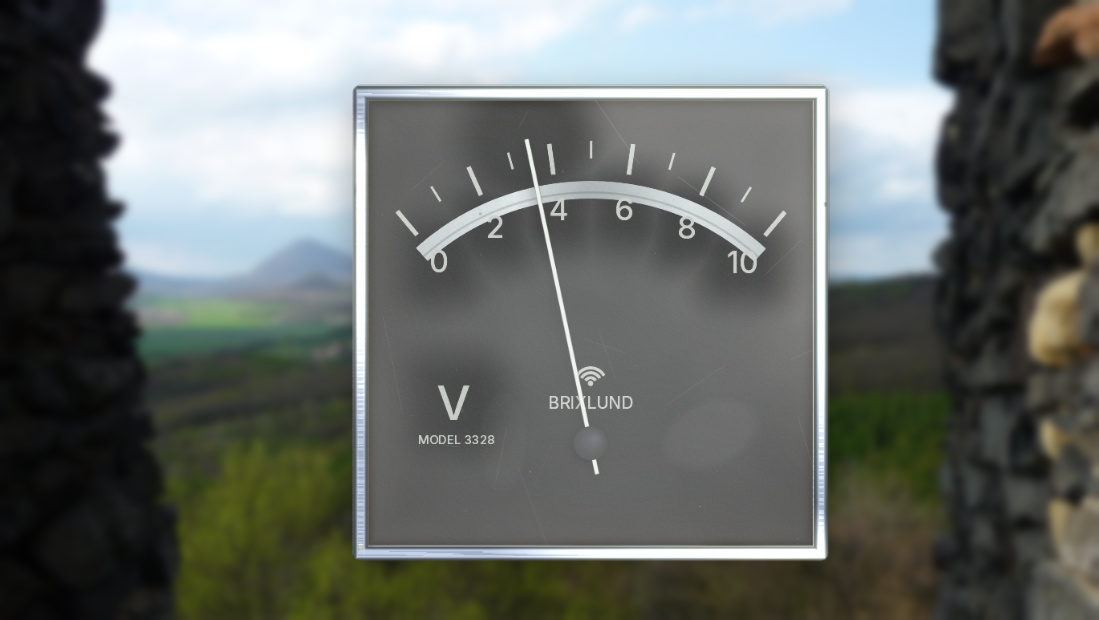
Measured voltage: 3.5
